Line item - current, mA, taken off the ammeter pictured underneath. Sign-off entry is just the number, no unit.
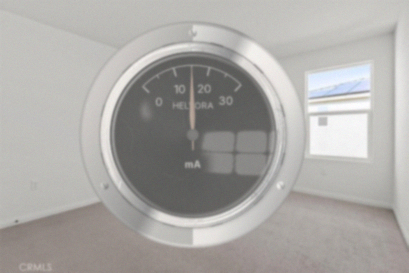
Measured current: 15
